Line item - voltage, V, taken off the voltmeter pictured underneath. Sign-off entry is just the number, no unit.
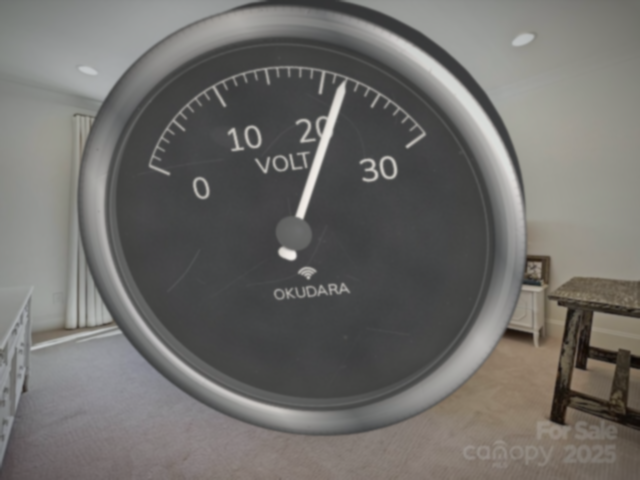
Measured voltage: 22
